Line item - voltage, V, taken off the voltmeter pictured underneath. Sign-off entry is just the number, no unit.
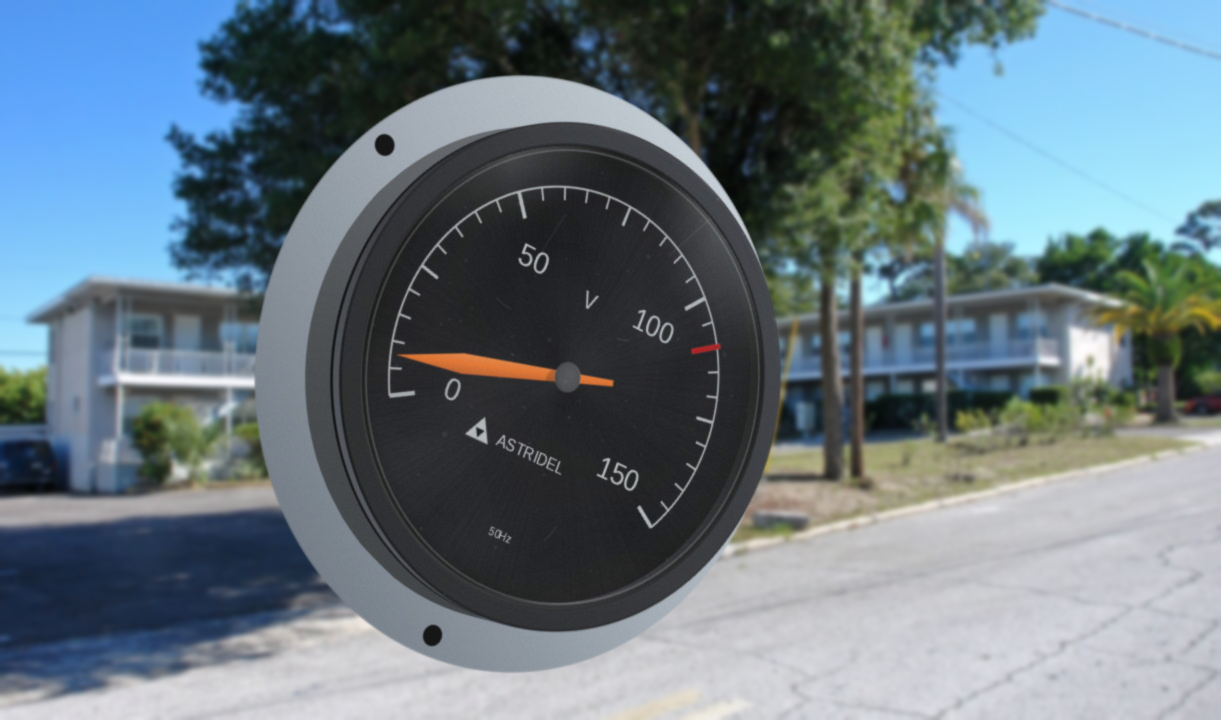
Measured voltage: 7.5
